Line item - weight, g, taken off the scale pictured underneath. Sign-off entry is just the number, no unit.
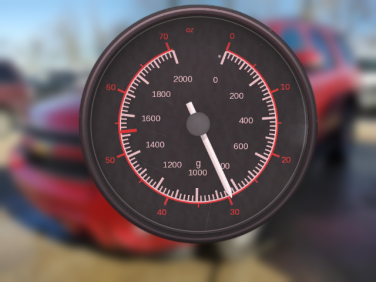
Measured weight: 840
